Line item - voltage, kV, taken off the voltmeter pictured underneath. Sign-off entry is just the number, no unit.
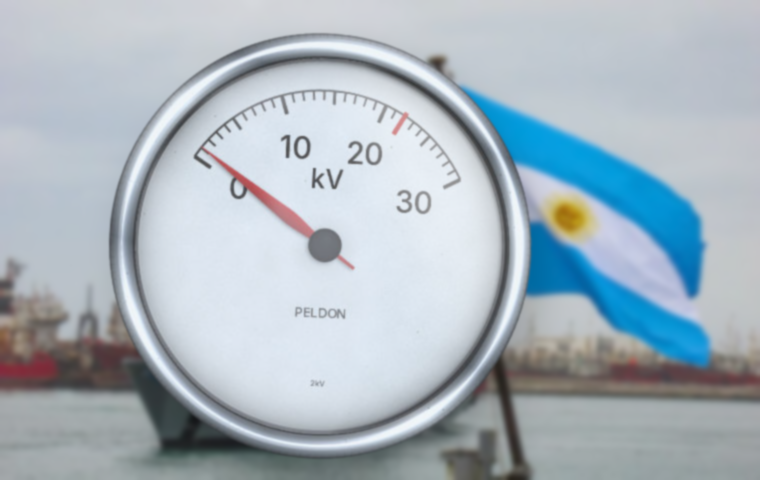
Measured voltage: 1
